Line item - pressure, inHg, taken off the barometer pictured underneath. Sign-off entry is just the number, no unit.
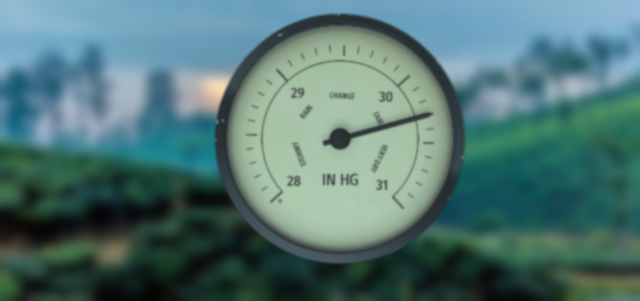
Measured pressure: 30.3
